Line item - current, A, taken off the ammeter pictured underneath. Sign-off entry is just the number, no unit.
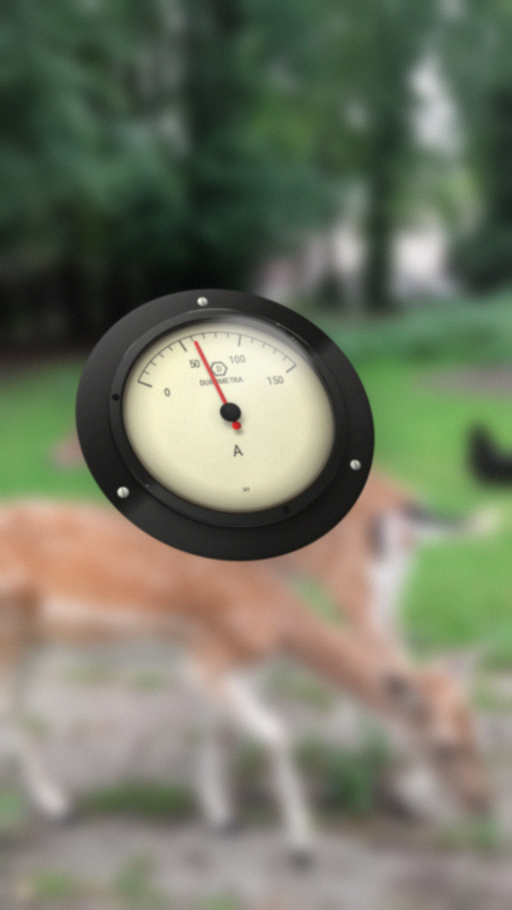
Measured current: 60
